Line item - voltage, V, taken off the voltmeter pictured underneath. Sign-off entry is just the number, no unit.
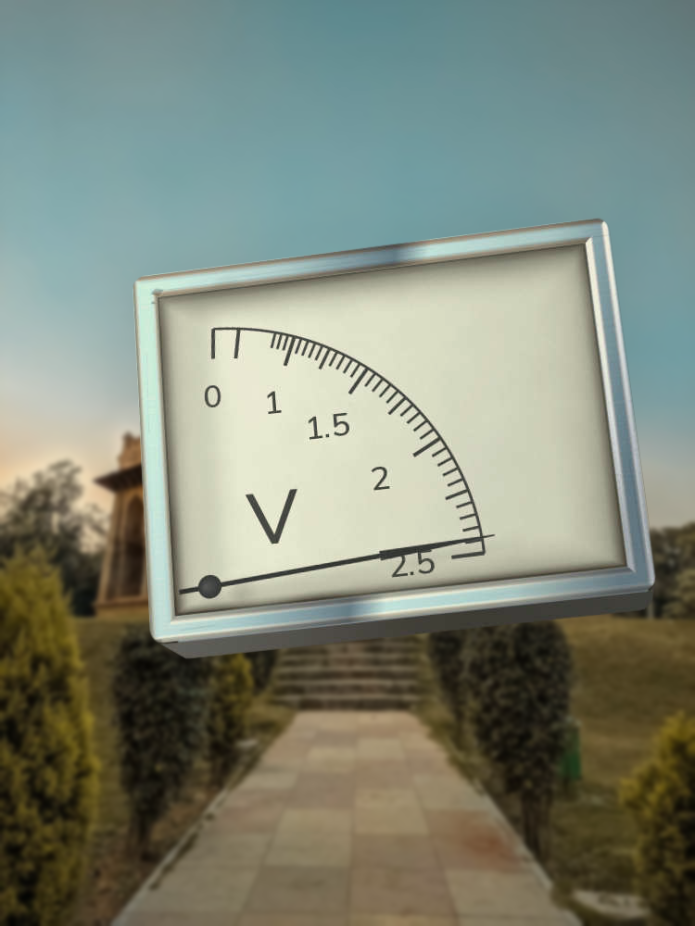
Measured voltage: 2.45
